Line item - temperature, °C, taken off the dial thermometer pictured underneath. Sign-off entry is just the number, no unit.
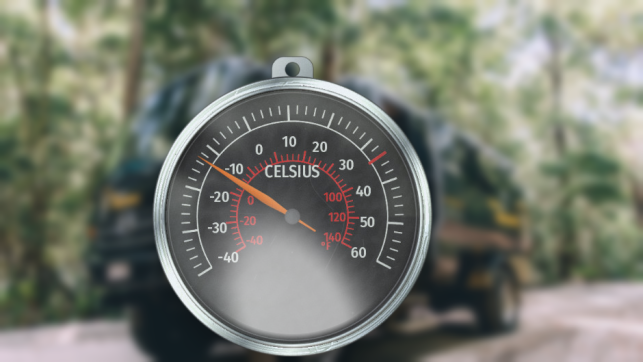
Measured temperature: -13
